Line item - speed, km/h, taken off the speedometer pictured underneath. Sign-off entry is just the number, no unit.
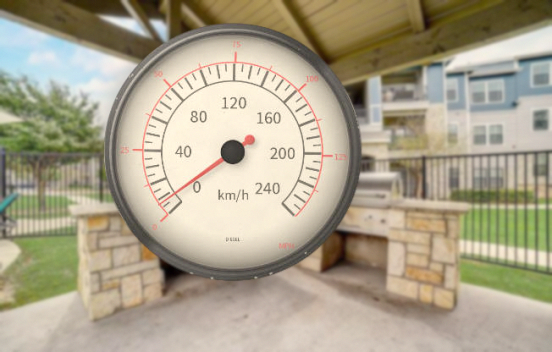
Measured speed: 7.5
